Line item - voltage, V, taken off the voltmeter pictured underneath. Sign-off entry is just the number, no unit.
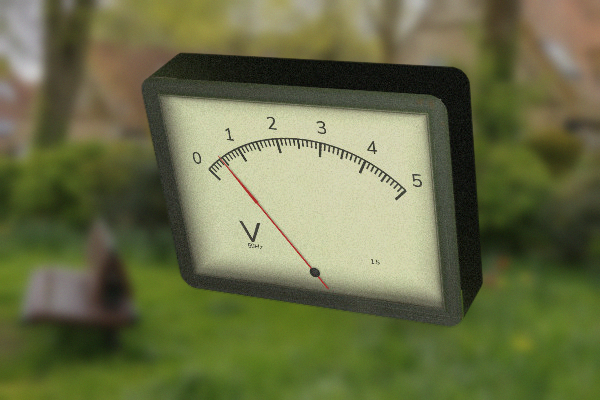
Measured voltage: 0.5
